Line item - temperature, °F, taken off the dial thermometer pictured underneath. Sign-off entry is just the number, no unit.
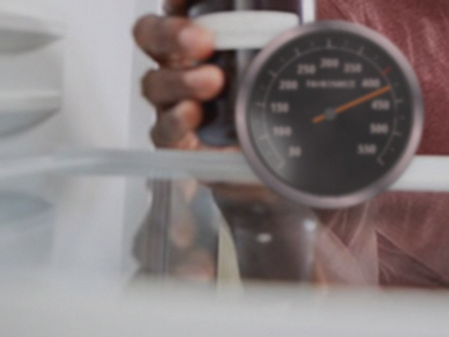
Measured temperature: 425
